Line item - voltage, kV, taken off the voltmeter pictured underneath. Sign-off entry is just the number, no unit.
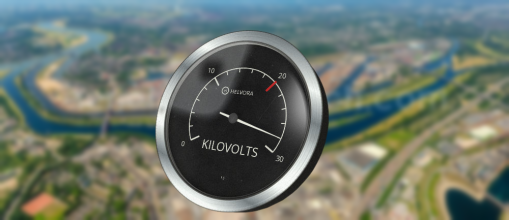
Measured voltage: 28
